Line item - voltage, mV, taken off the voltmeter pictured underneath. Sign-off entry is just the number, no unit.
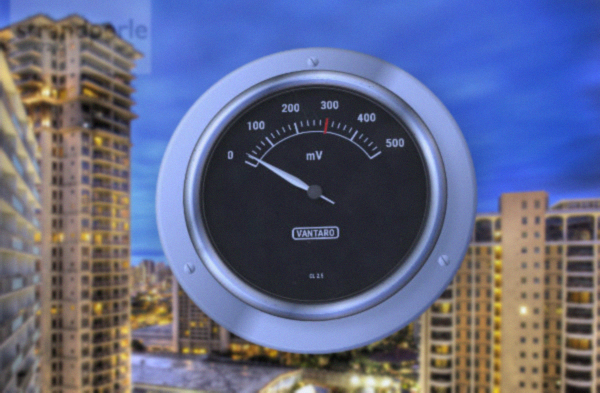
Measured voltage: 20
